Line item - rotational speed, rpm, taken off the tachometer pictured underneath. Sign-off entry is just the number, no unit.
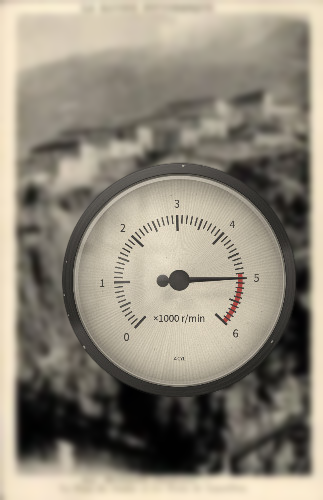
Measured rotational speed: 5000
